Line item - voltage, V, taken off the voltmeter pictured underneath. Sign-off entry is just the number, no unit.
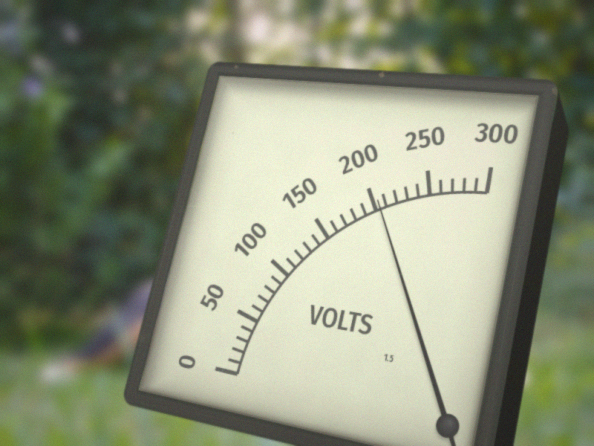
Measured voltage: 205
